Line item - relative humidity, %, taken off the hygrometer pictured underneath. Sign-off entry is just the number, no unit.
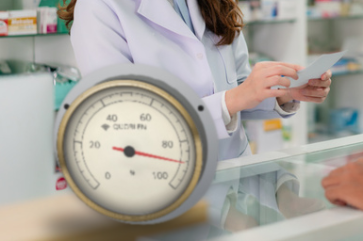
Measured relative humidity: 88
